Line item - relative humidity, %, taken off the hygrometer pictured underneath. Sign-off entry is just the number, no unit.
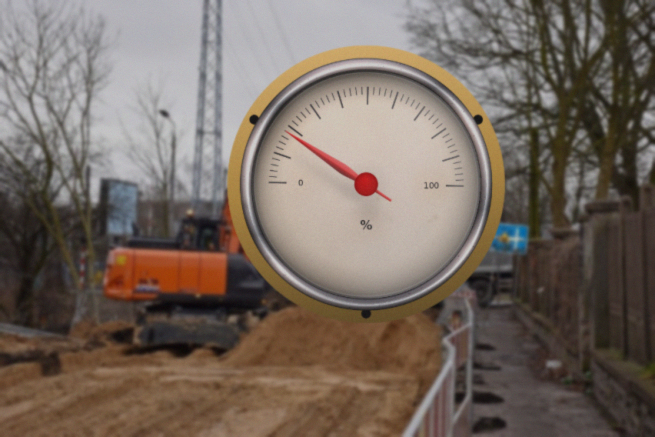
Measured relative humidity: 18
